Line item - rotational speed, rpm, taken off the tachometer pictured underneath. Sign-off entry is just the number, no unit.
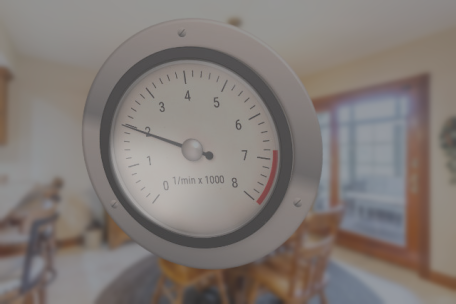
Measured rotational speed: 2000
